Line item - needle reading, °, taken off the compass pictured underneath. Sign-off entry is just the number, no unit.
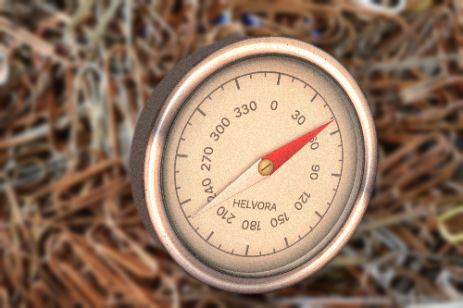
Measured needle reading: 50
